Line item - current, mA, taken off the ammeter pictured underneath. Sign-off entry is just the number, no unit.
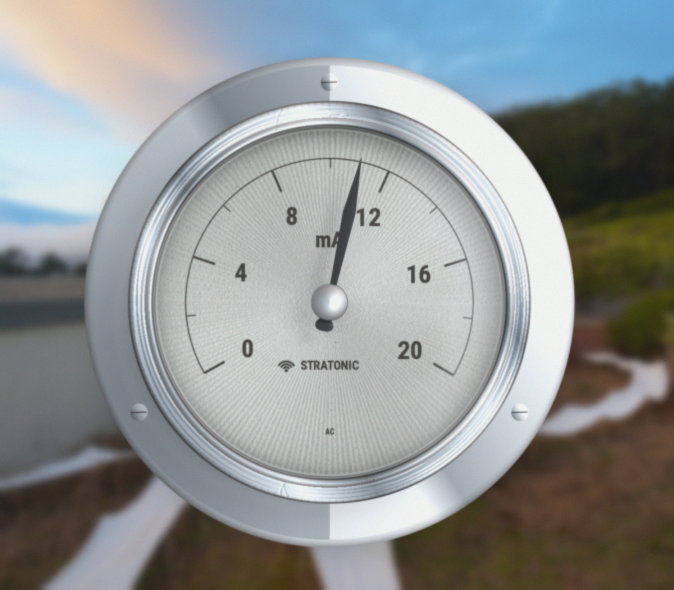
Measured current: 11
